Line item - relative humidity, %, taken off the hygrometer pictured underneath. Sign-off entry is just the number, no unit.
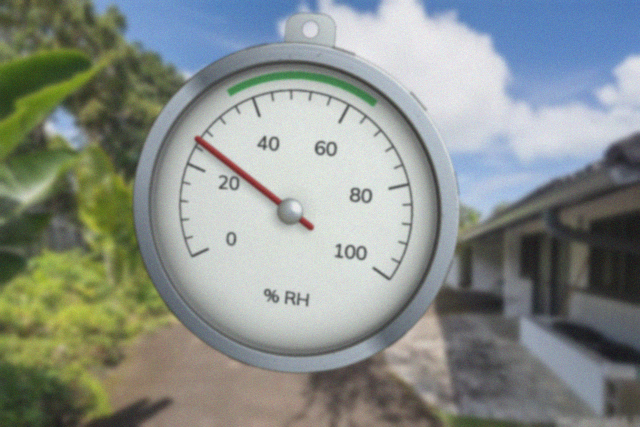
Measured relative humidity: 26
